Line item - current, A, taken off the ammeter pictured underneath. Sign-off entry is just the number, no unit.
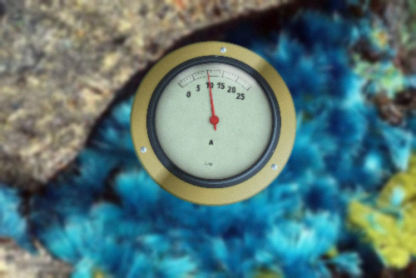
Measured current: 10
